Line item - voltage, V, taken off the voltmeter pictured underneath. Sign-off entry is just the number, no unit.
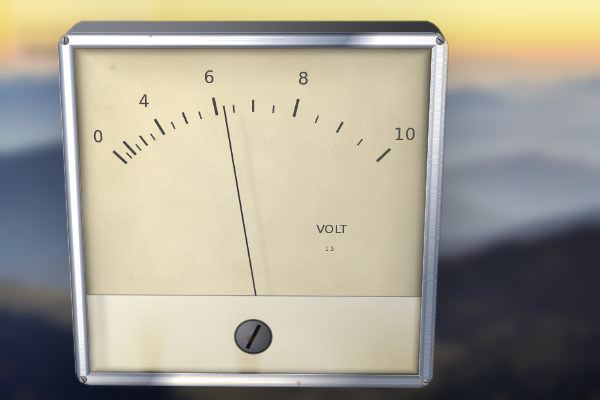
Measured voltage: 6.25
